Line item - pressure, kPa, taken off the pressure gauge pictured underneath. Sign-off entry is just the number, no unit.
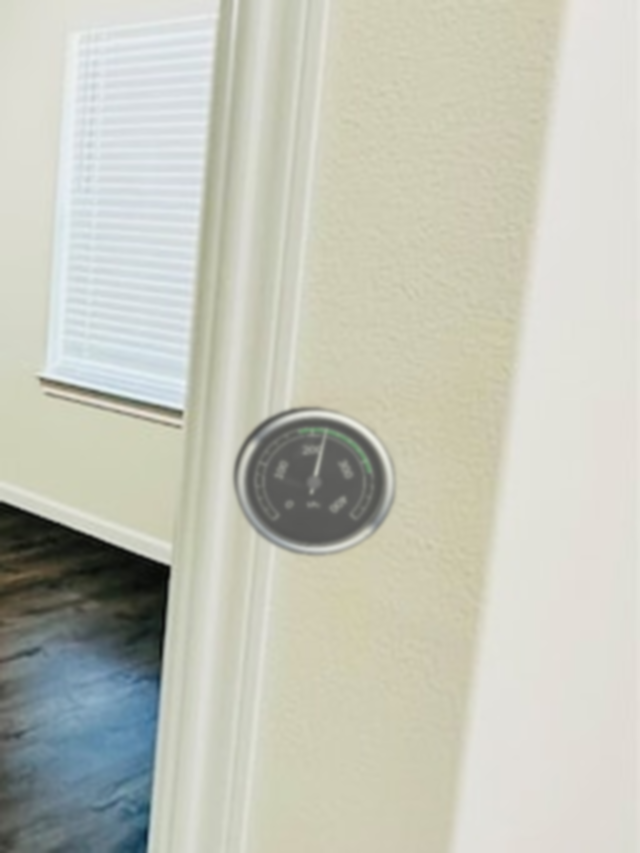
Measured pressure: 220
